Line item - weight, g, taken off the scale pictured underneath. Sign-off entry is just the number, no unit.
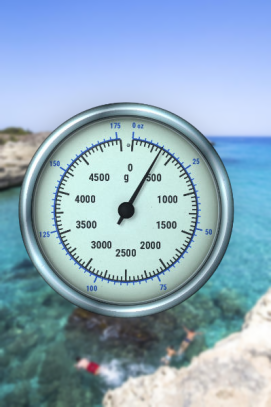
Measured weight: 350
